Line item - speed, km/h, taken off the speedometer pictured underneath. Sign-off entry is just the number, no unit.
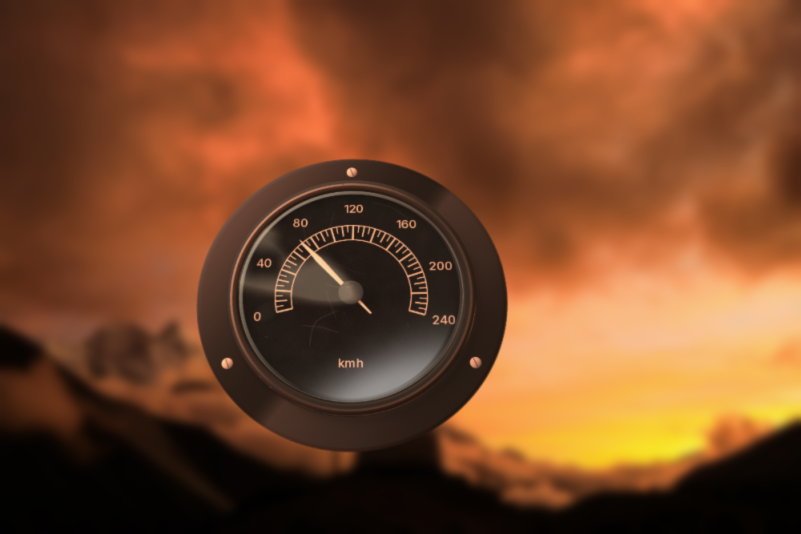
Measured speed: 70
